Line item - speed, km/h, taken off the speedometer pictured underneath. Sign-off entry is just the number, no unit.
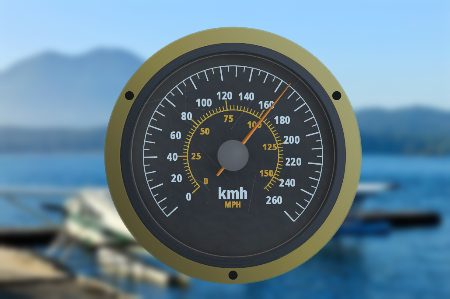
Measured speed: 165
